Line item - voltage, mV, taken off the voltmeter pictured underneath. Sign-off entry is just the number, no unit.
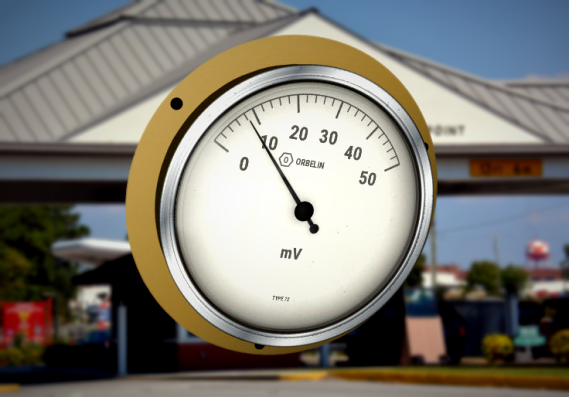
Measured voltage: 8
